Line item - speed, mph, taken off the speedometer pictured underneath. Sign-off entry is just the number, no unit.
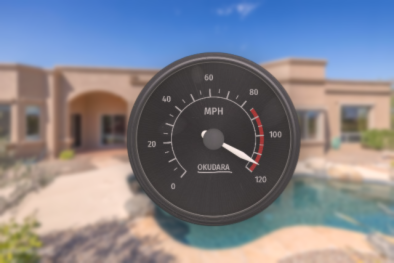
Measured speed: 115
